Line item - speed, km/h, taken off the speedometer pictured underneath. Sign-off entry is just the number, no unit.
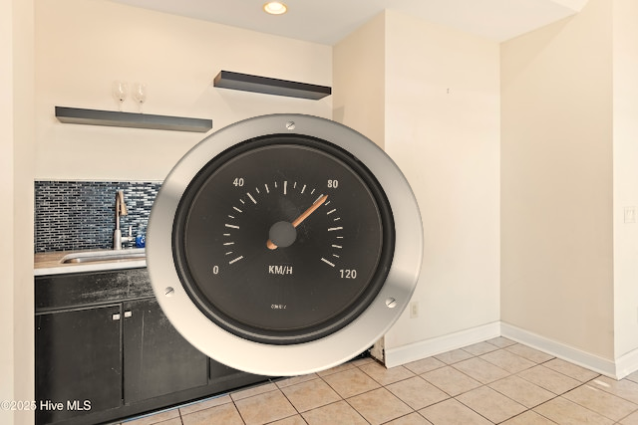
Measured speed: 82.5
